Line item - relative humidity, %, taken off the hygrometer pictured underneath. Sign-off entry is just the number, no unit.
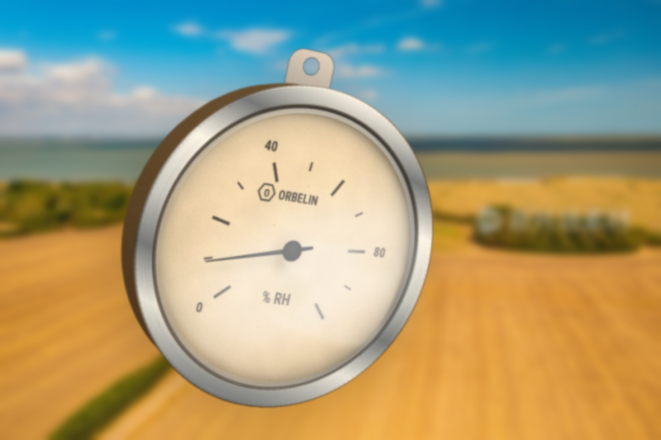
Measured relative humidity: 10
